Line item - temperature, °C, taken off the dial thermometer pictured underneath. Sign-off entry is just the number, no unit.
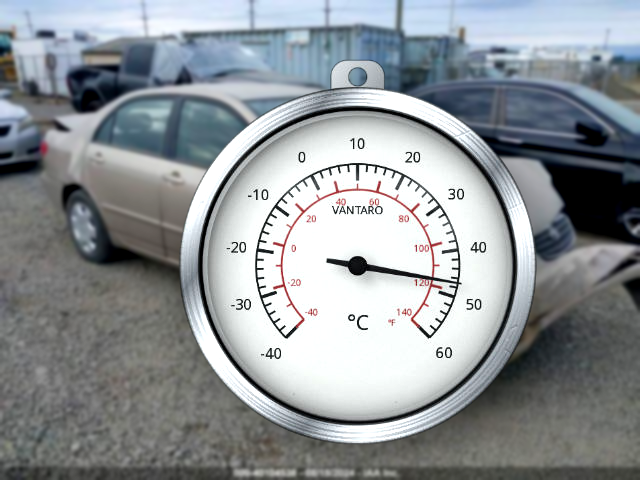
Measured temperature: 47
